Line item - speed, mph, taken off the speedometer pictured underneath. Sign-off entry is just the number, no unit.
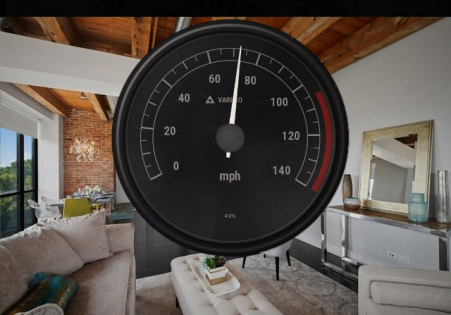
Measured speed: 72.5
